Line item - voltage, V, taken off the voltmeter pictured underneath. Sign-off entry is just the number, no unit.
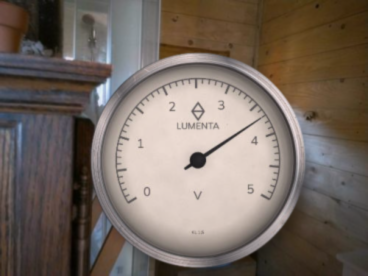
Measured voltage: 3.7
